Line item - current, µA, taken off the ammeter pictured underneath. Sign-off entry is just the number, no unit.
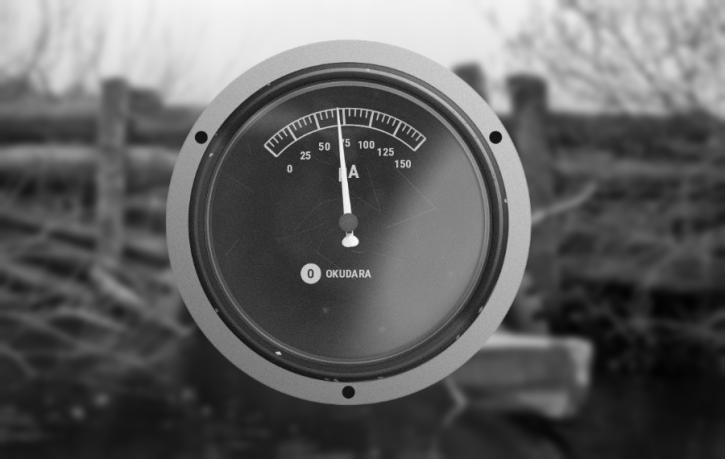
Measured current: 70
